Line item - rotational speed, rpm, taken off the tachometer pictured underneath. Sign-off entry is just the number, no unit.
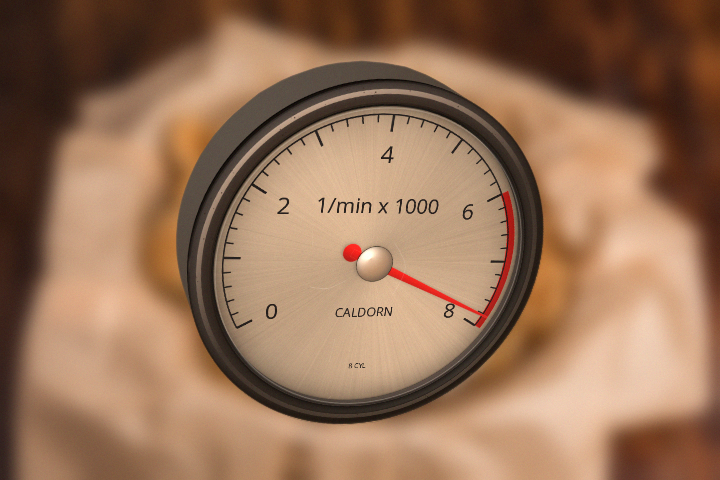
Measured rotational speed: 7800
